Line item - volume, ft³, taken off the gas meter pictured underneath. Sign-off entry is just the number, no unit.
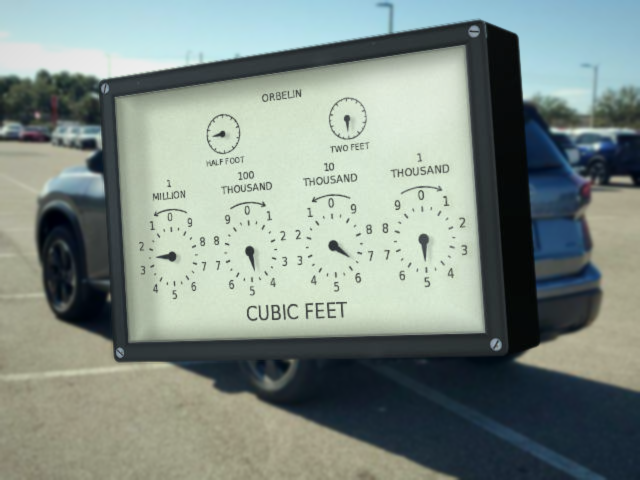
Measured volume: 246500
